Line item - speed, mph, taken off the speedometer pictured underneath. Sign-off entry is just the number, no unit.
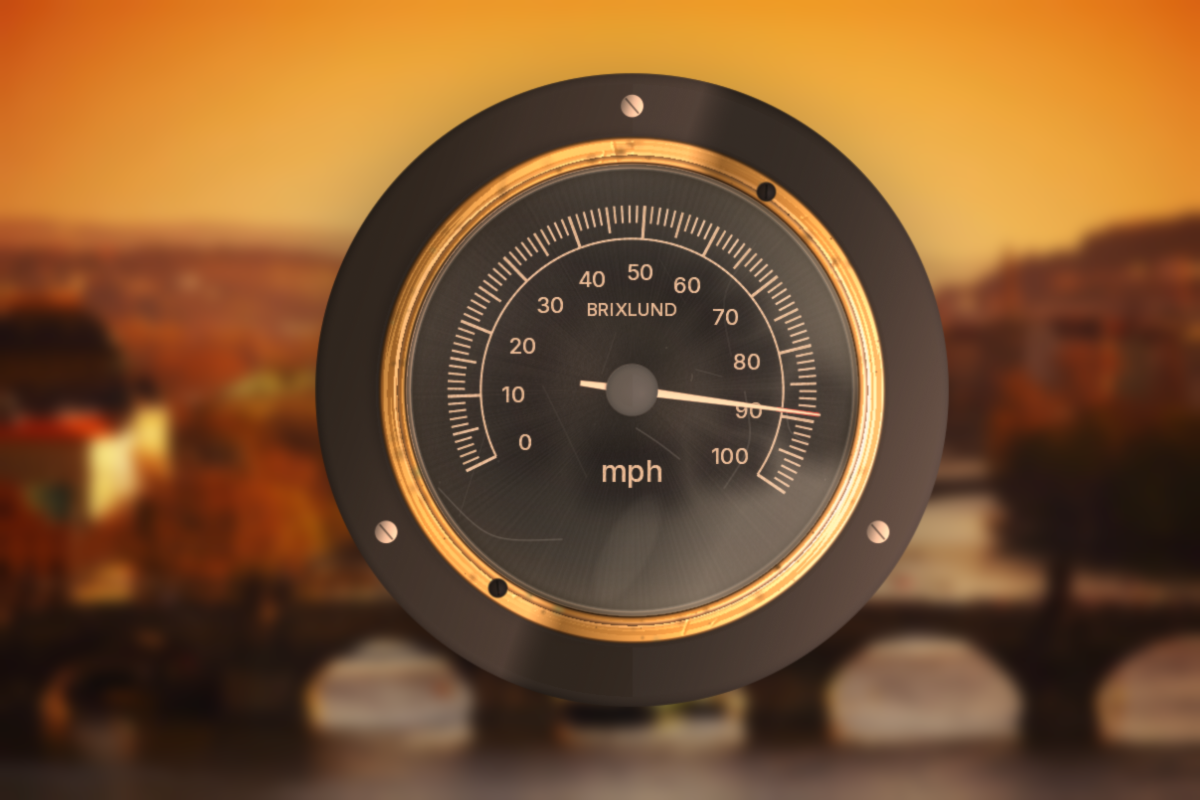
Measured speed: 89
